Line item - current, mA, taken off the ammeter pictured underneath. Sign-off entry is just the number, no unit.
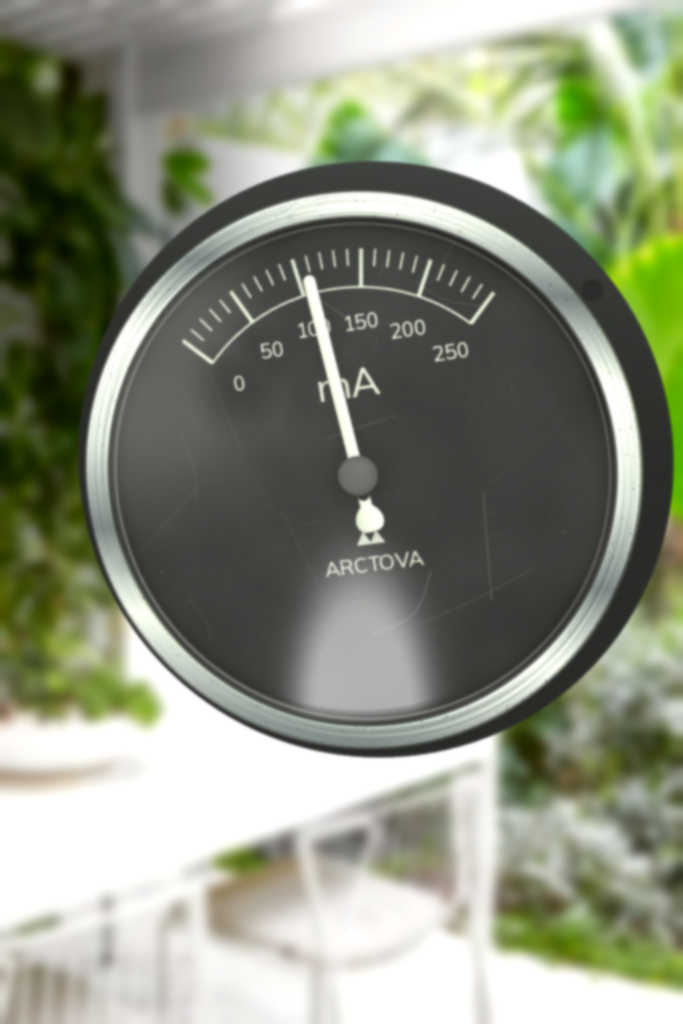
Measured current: 110
